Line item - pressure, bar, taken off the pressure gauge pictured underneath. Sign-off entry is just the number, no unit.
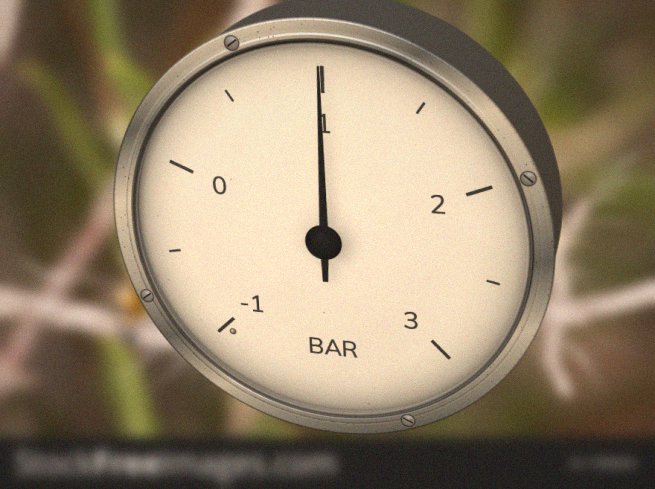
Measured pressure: 1
